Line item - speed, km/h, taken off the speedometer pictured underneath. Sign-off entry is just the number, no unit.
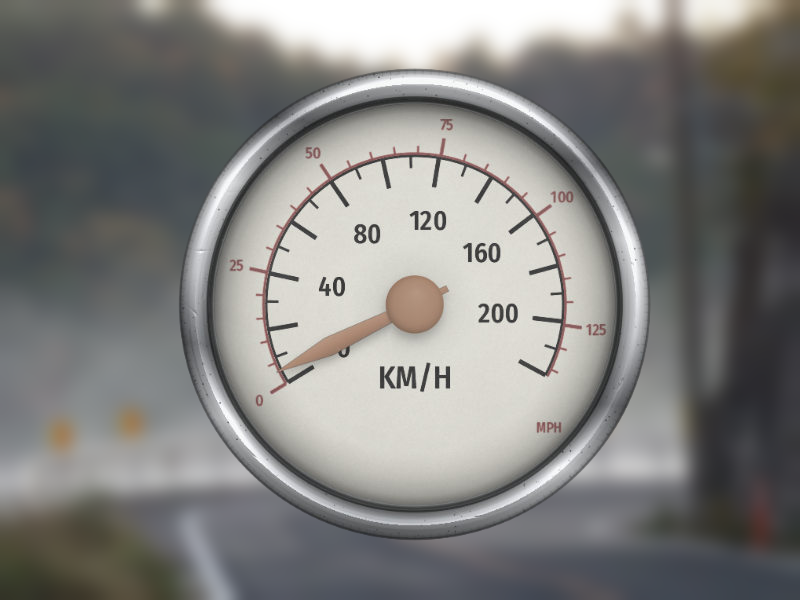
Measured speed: 5
